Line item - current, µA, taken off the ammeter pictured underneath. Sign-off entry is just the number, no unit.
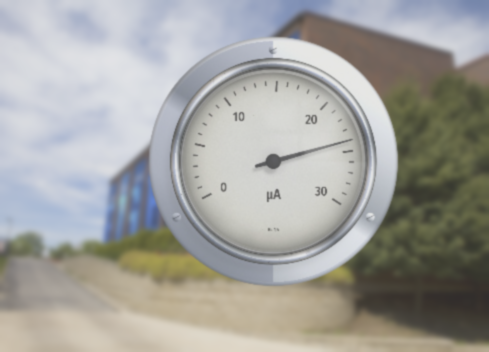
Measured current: 24
